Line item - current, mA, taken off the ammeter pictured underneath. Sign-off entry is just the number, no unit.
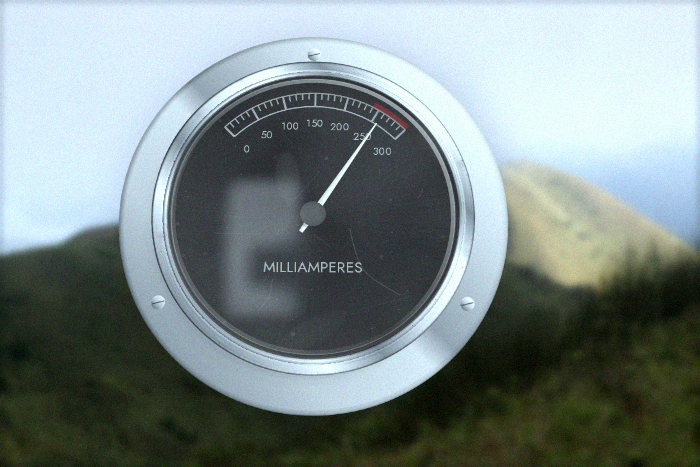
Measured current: 260
